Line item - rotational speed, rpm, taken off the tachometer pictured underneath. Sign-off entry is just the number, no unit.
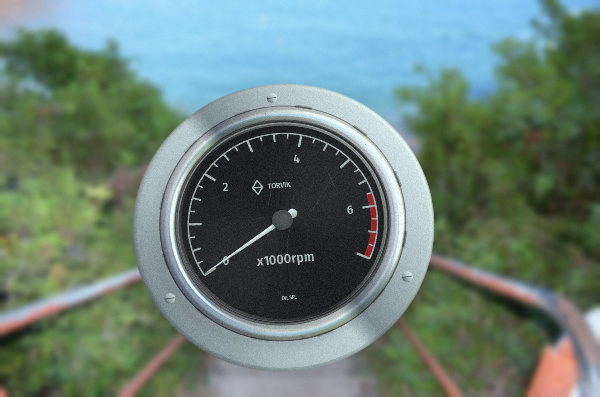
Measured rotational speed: 0
